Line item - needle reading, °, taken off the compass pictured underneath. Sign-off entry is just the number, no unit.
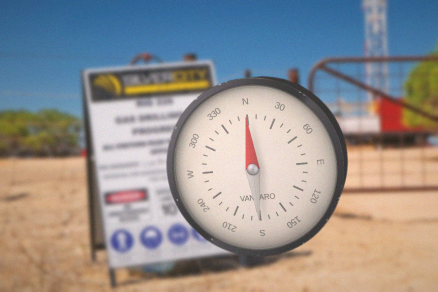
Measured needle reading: 0
